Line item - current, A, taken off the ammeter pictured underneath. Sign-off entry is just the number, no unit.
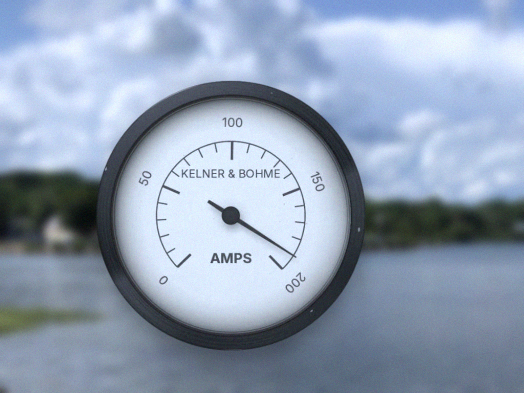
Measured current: 190
